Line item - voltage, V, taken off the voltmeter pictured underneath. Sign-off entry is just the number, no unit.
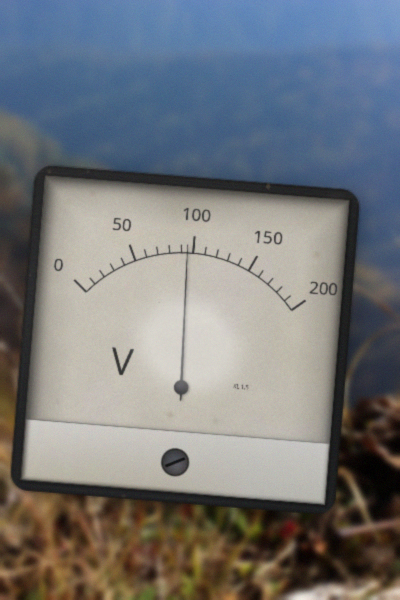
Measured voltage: 95
